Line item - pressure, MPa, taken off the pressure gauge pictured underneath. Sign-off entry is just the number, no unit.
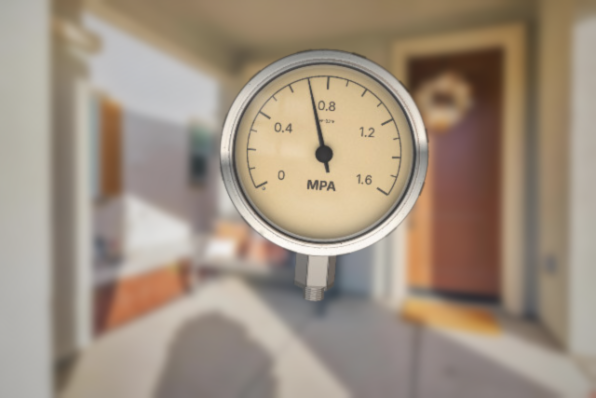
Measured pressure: 0.7
